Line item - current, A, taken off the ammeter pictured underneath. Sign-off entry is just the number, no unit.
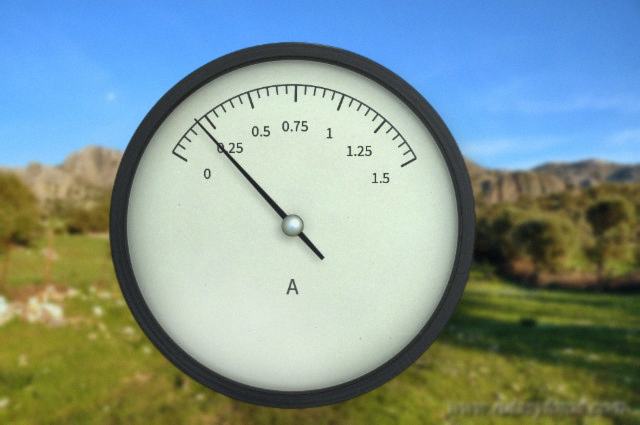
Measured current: 0.2
